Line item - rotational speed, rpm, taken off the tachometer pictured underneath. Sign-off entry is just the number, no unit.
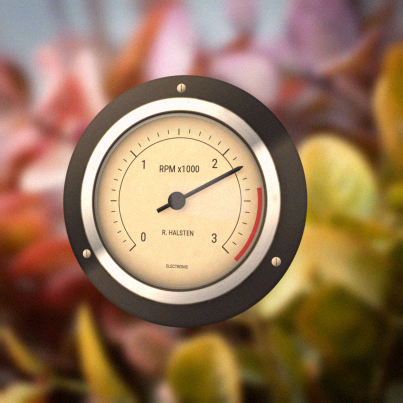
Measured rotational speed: 2200
